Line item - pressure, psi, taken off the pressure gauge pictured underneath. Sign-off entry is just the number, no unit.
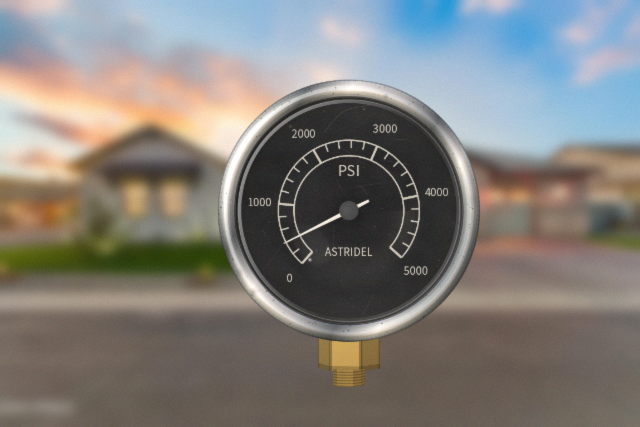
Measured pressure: 400
